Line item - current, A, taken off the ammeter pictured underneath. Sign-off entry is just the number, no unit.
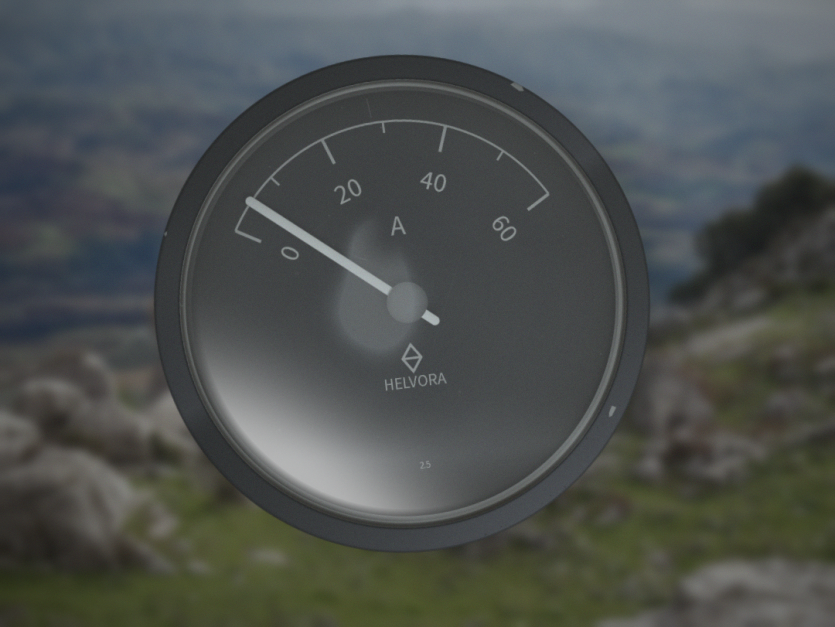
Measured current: 5
